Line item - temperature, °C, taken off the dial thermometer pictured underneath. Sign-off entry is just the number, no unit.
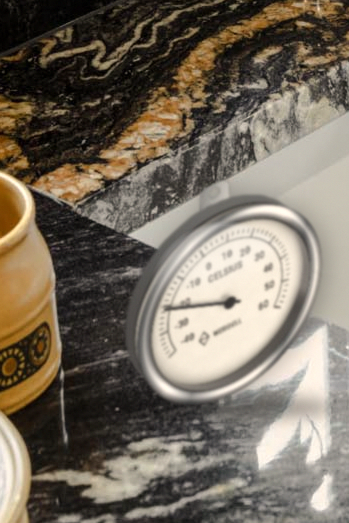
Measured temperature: -20
